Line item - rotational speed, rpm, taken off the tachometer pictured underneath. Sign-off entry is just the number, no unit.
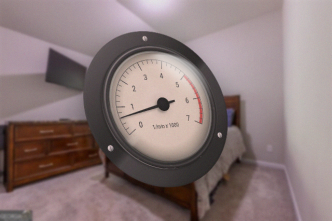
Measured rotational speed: 600
